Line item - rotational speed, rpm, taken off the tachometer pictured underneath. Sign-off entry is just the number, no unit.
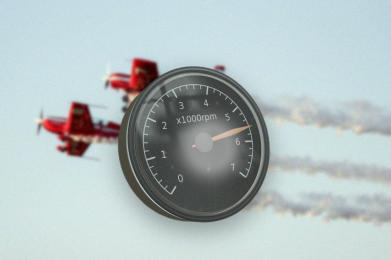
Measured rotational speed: 5600
